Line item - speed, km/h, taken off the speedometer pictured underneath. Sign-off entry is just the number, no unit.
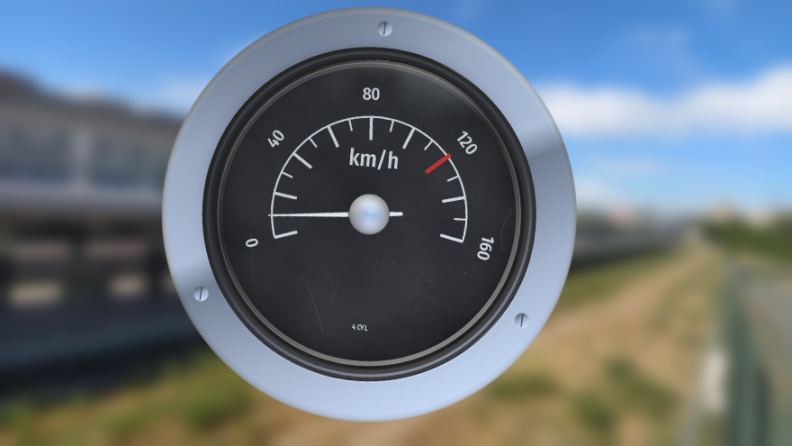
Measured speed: 10
